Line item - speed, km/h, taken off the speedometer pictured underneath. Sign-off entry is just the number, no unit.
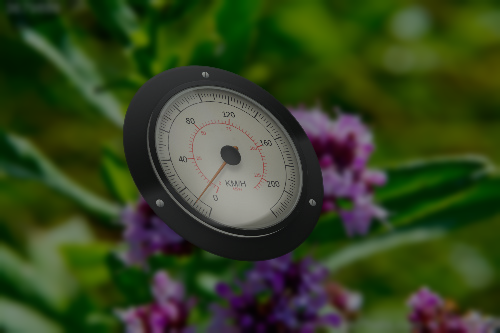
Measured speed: 10
